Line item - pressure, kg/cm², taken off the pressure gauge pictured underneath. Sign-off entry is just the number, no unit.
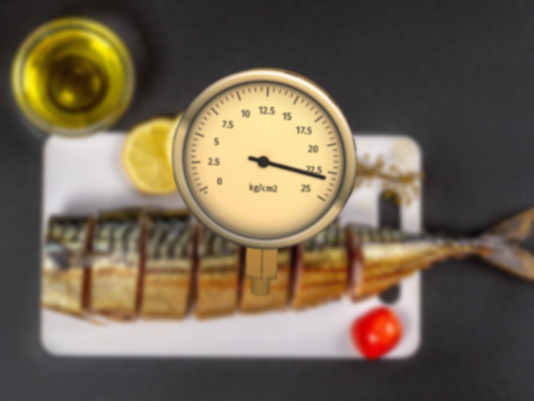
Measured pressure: 23
